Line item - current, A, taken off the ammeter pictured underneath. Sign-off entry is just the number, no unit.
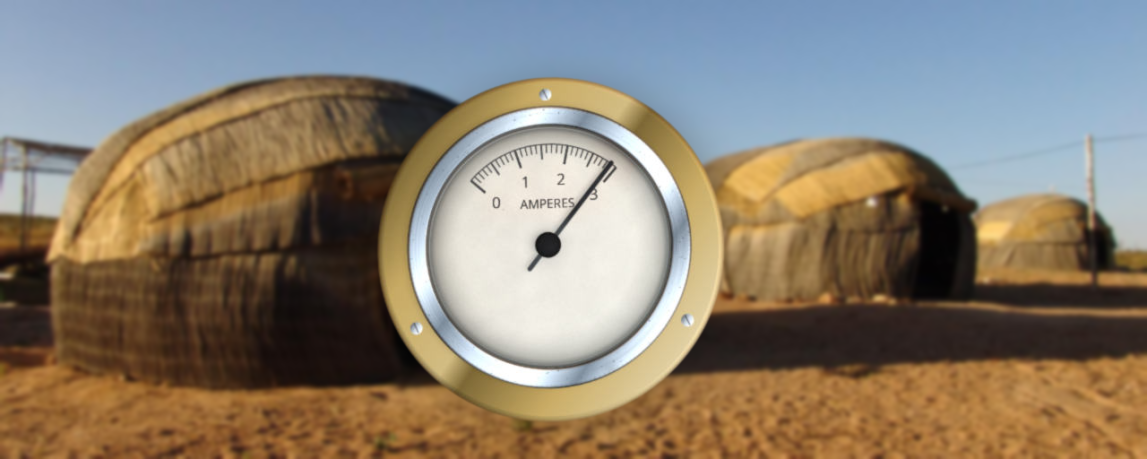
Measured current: 2.9
